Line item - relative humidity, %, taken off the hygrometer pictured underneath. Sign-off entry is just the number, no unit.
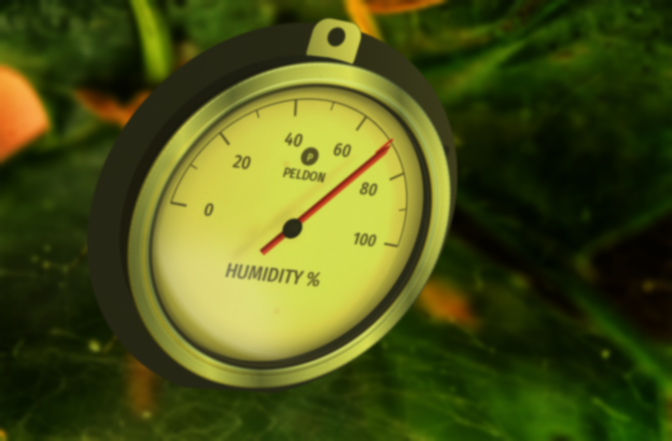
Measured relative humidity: 70
